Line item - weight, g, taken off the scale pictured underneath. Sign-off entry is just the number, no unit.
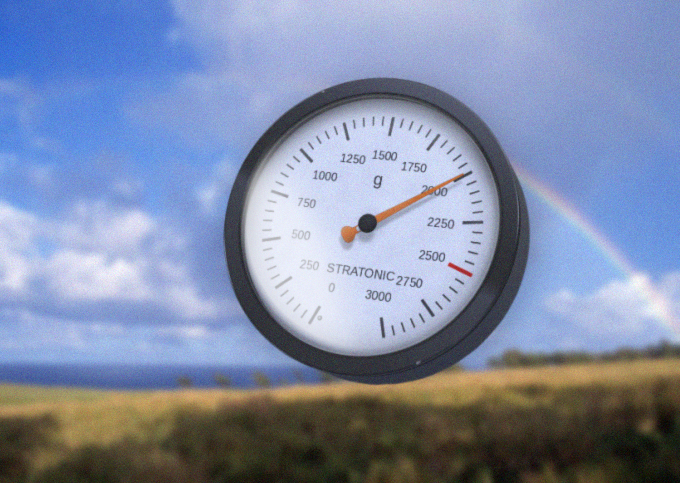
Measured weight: 2000
